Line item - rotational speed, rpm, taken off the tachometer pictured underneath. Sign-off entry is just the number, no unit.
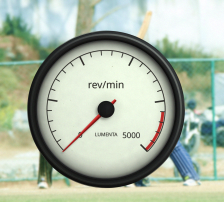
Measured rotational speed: 0
